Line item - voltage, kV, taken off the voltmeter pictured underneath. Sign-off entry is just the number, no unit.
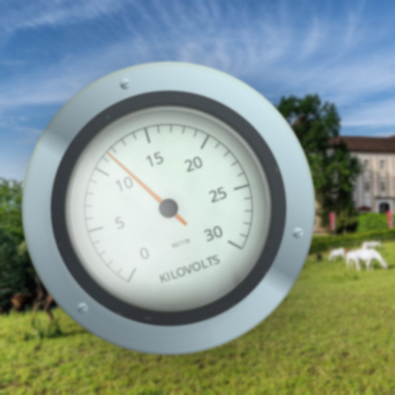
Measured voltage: 11.5
